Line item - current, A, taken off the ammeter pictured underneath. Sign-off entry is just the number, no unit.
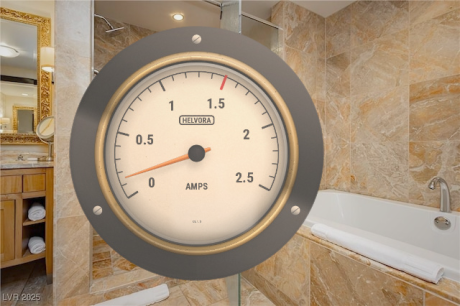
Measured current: 0.15
